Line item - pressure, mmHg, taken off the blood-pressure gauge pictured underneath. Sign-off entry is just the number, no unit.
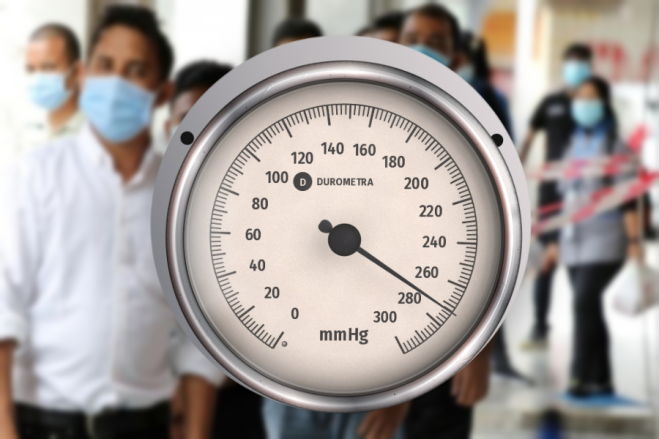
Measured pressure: 272
